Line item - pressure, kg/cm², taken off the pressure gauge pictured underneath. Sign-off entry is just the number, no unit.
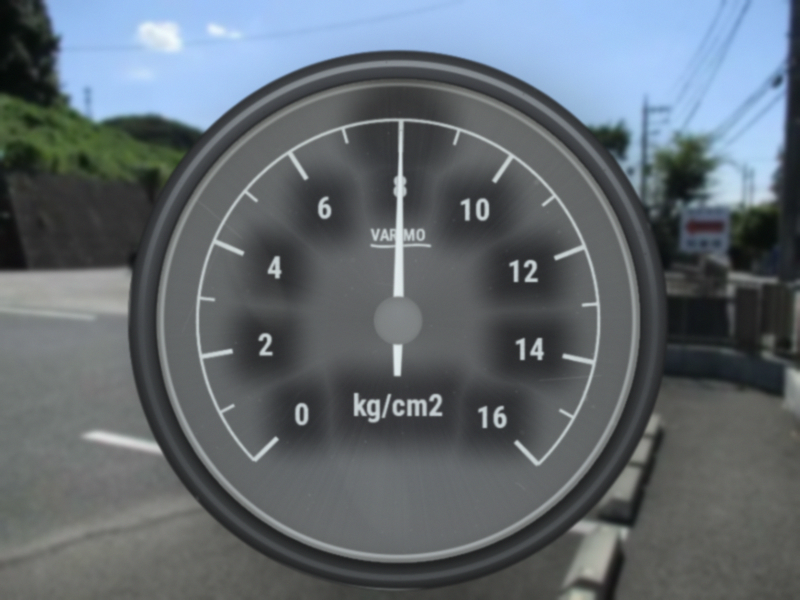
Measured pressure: 8
